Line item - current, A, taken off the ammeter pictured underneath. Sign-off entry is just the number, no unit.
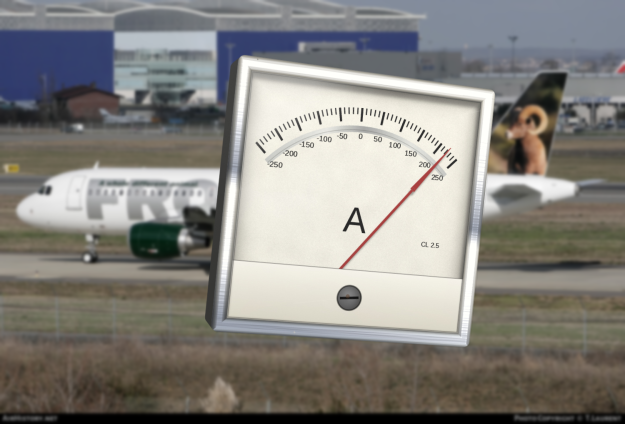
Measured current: 220
